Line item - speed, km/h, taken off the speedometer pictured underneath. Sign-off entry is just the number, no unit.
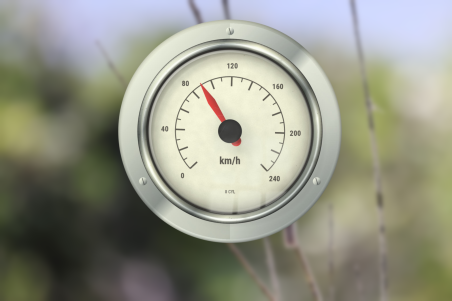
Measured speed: 90
